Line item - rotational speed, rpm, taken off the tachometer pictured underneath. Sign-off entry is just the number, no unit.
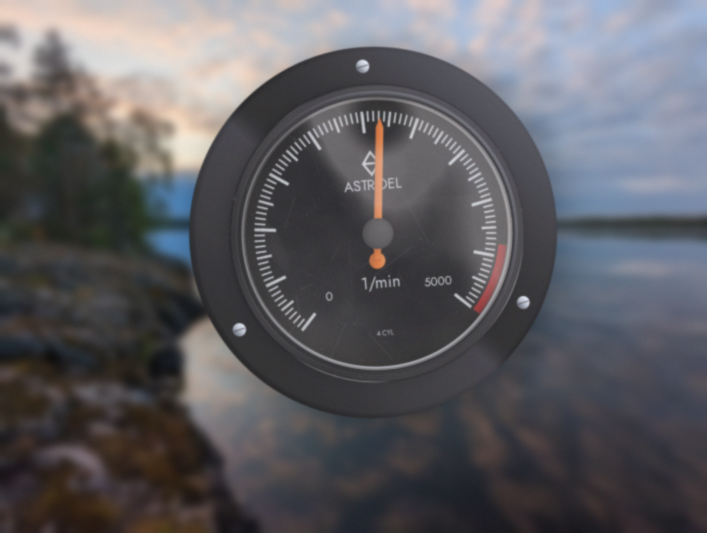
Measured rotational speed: 2650
